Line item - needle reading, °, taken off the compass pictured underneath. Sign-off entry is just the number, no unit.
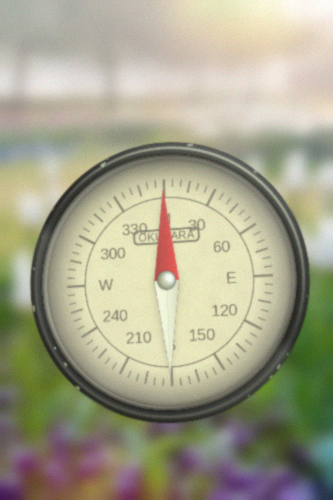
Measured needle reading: 0
